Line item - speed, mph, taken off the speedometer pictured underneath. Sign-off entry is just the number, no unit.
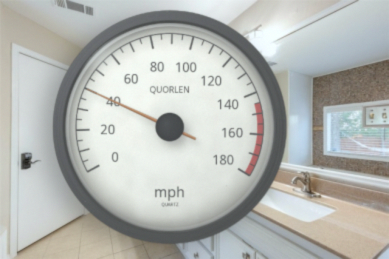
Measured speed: 40
